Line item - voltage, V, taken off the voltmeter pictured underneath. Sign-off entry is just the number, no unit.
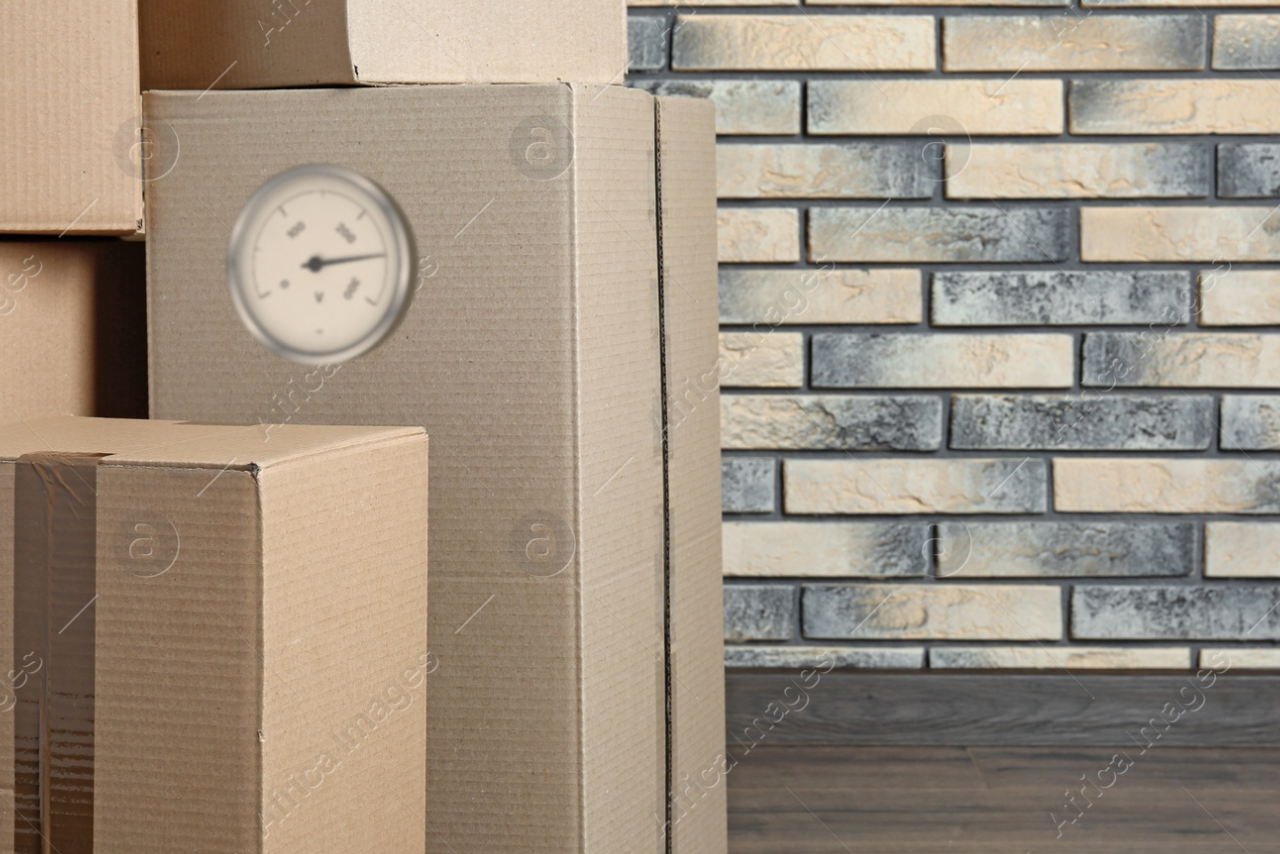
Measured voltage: 250
